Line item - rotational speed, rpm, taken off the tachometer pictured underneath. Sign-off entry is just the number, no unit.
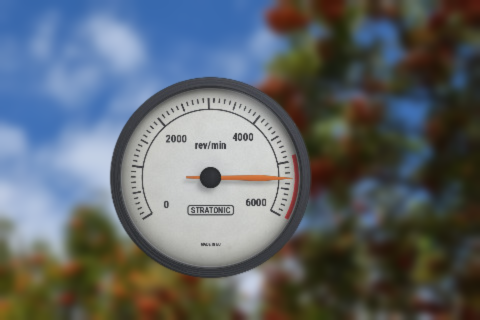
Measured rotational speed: 5300
